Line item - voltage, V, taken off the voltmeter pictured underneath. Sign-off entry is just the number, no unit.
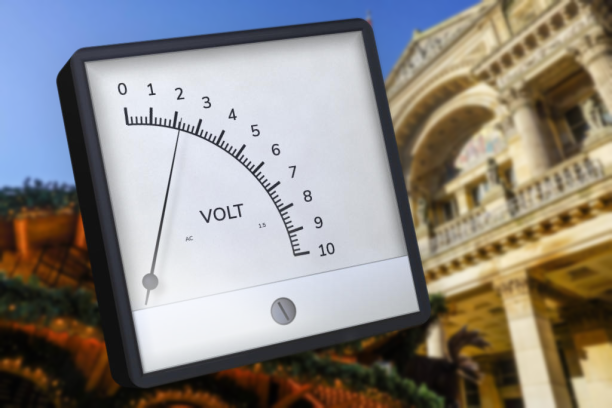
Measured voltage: 2.2
